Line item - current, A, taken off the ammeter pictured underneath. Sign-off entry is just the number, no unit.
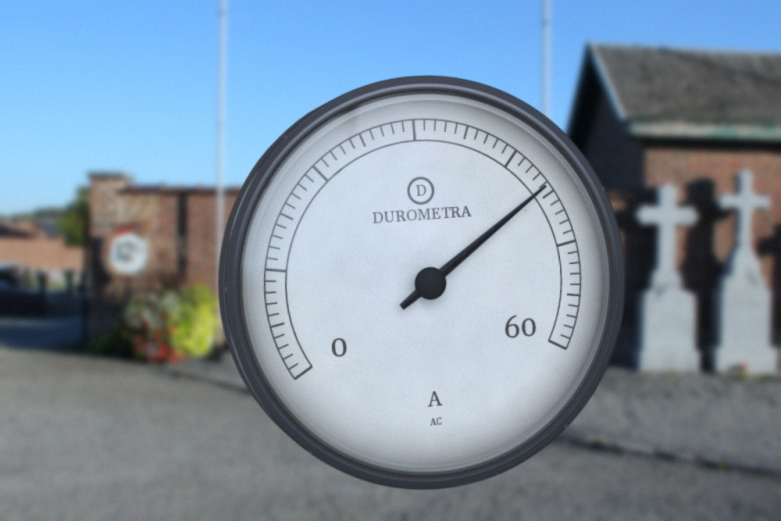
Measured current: 44
